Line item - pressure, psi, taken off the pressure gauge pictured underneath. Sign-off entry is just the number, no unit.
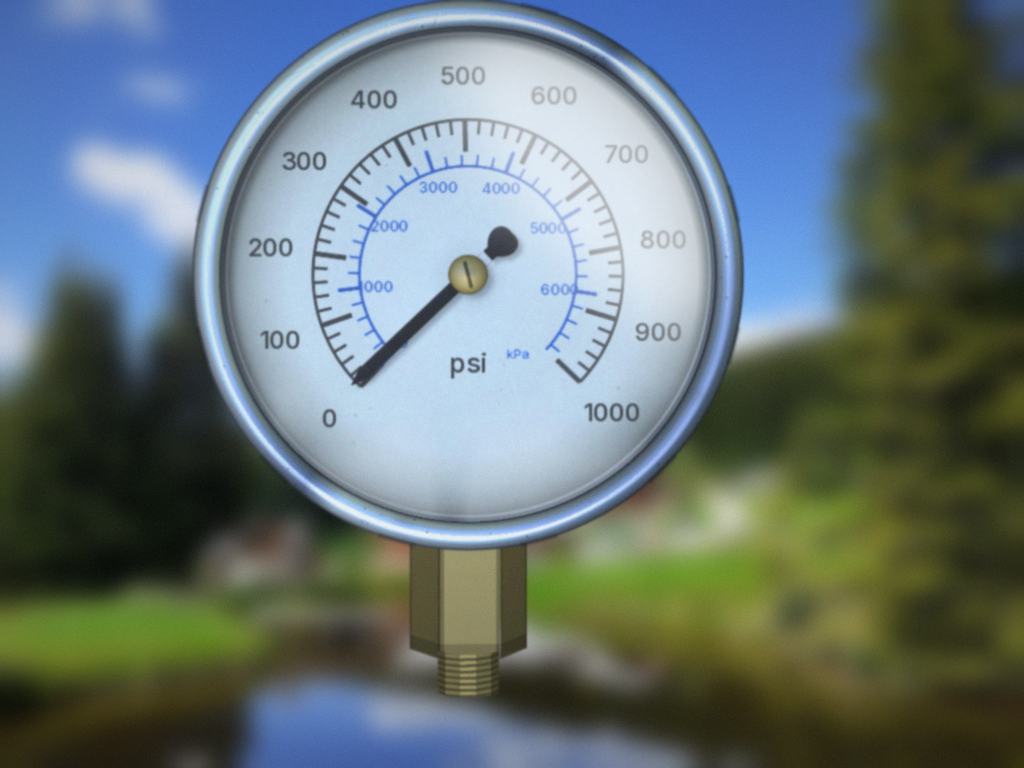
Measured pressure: 10
